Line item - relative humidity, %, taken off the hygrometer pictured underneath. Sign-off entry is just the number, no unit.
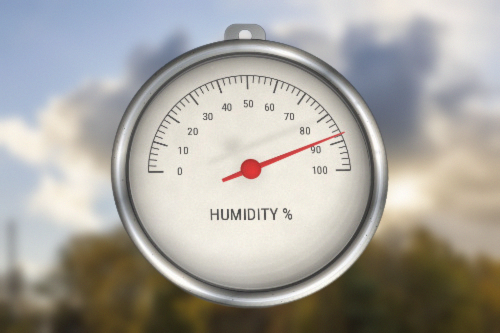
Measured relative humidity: 88
